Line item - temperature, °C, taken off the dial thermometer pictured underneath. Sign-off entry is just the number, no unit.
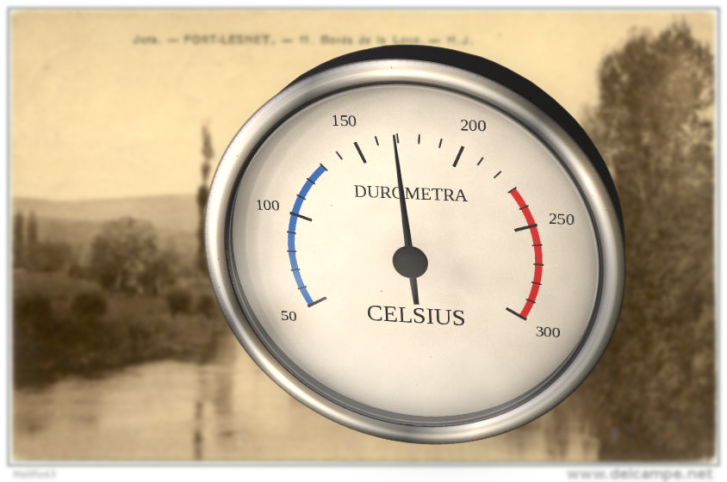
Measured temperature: 170
